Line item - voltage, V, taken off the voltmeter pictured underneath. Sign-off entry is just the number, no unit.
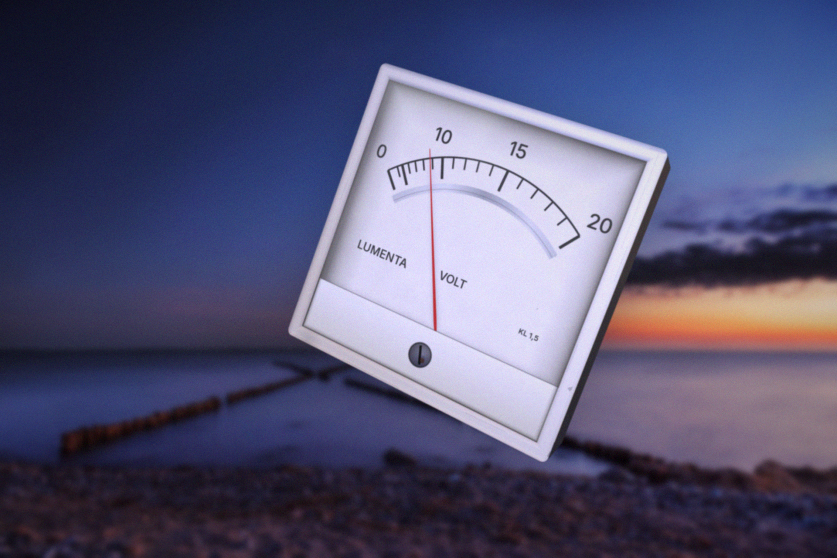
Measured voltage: 9
